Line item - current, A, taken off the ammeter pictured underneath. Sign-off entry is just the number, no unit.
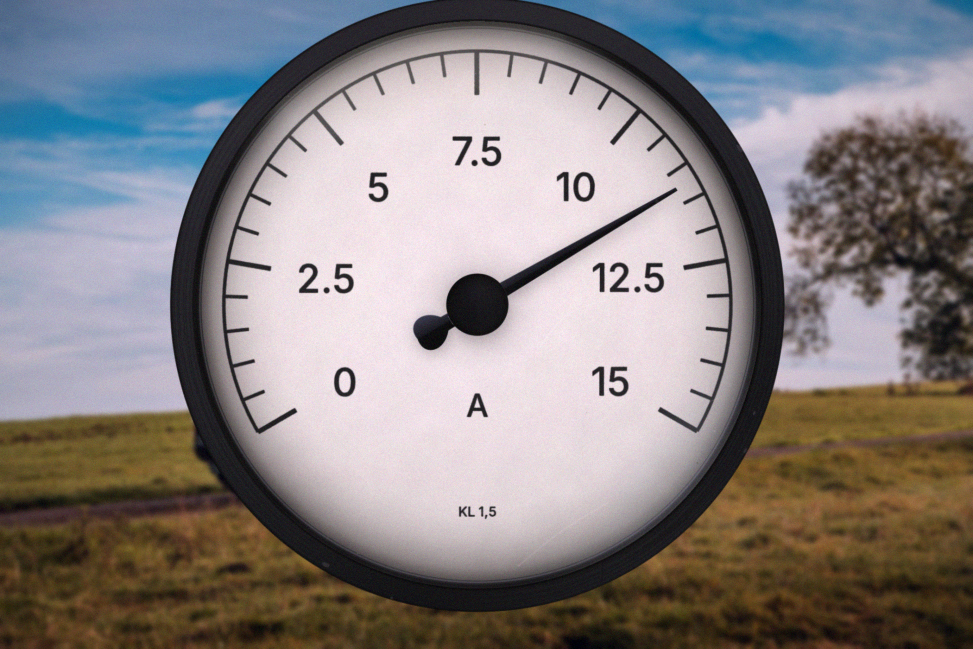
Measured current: 11.25
